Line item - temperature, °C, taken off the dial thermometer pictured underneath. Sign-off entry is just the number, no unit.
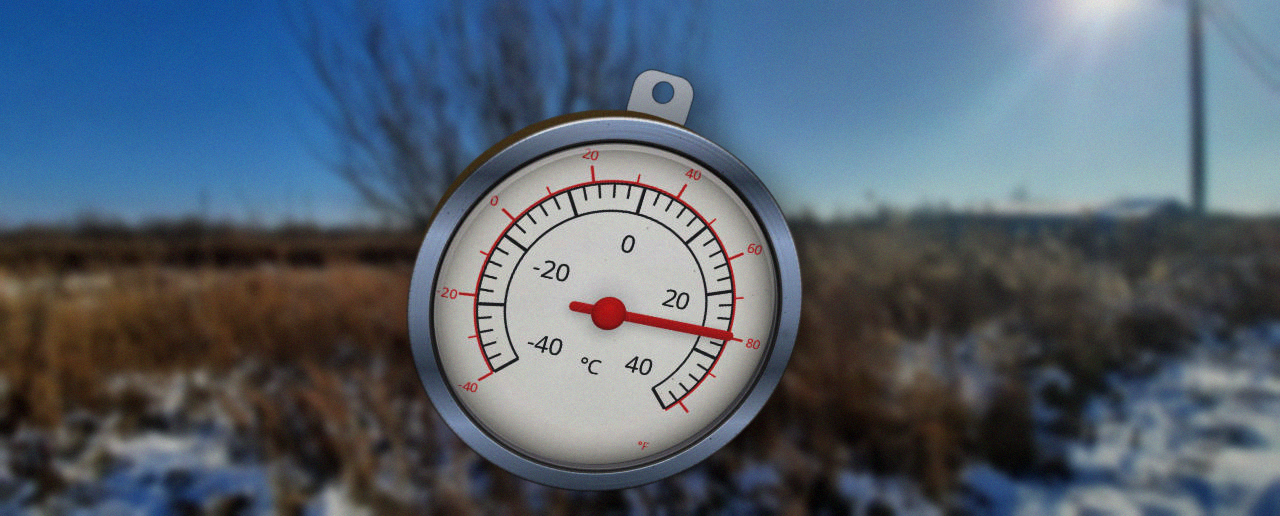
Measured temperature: 26
